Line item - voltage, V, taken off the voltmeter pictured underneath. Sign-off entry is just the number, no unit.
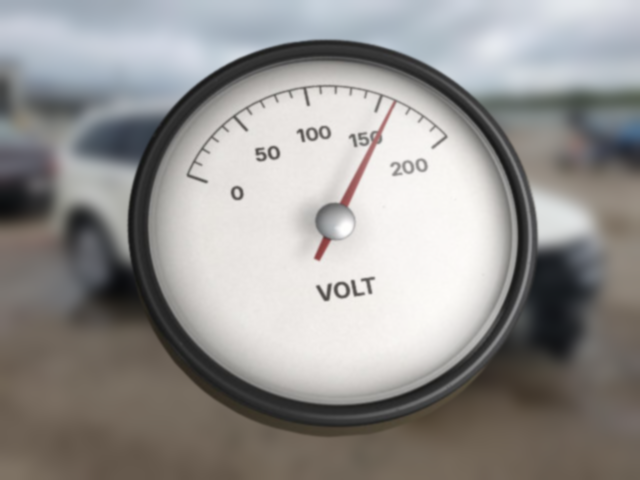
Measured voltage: 160
